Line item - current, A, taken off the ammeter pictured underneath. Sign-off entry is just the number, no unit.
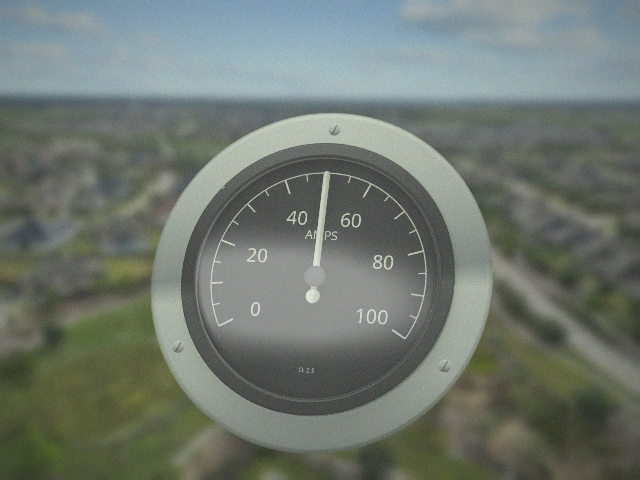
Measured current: 50
